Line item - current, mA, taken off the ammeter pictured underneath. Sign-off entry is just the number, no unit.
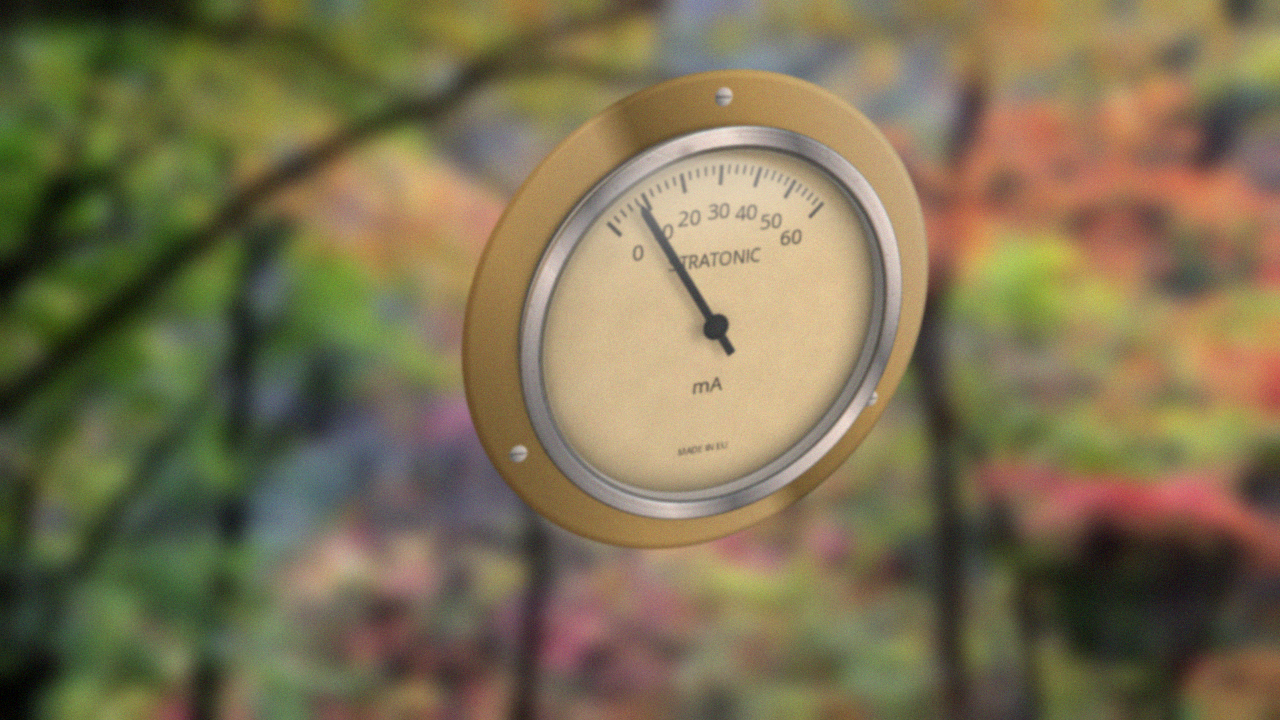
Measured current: 8
